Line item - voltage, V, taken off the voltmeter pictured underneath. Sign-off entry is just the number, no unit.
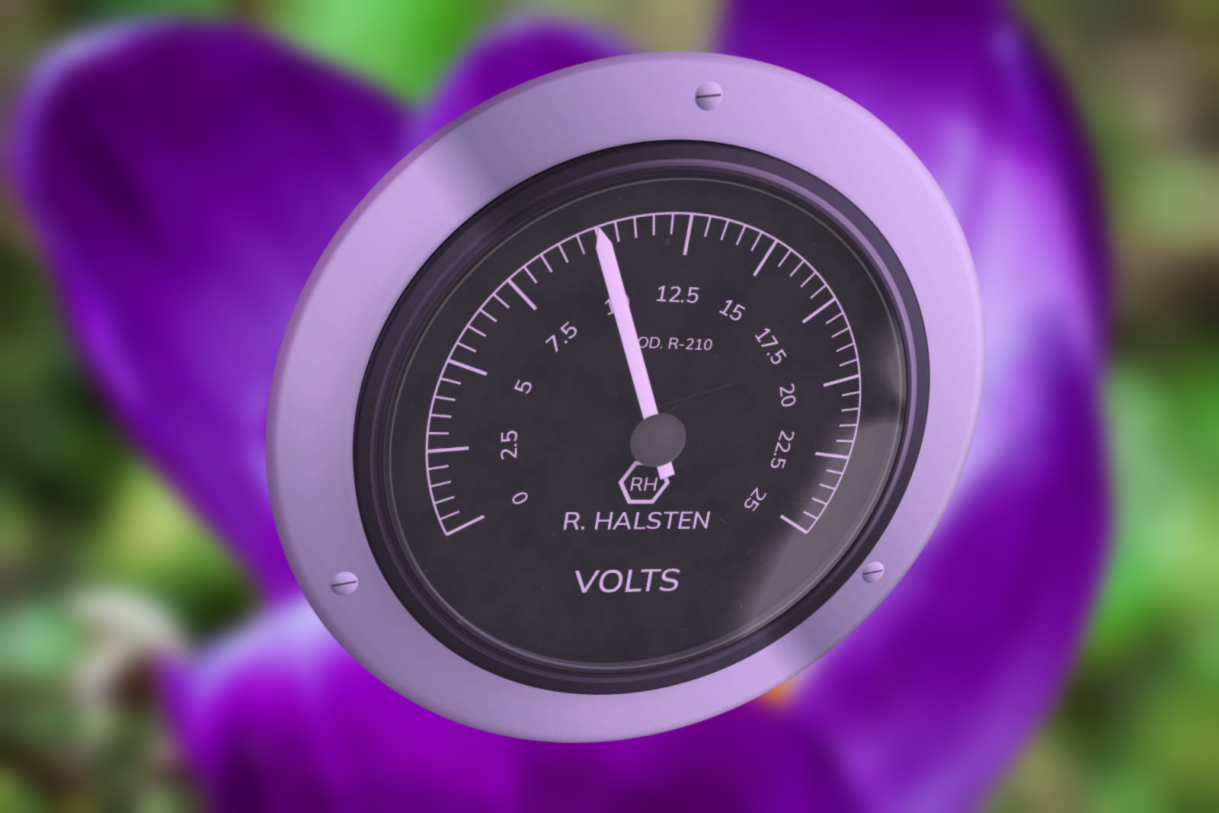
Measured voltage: 10
